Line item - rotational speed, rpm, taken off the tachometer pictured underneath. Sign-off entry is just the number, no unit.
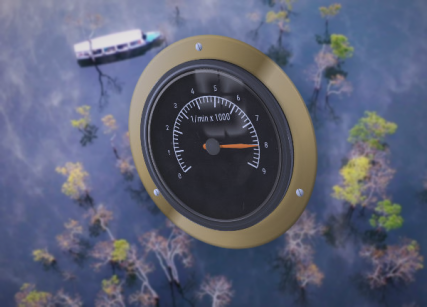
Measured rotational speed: 8000
